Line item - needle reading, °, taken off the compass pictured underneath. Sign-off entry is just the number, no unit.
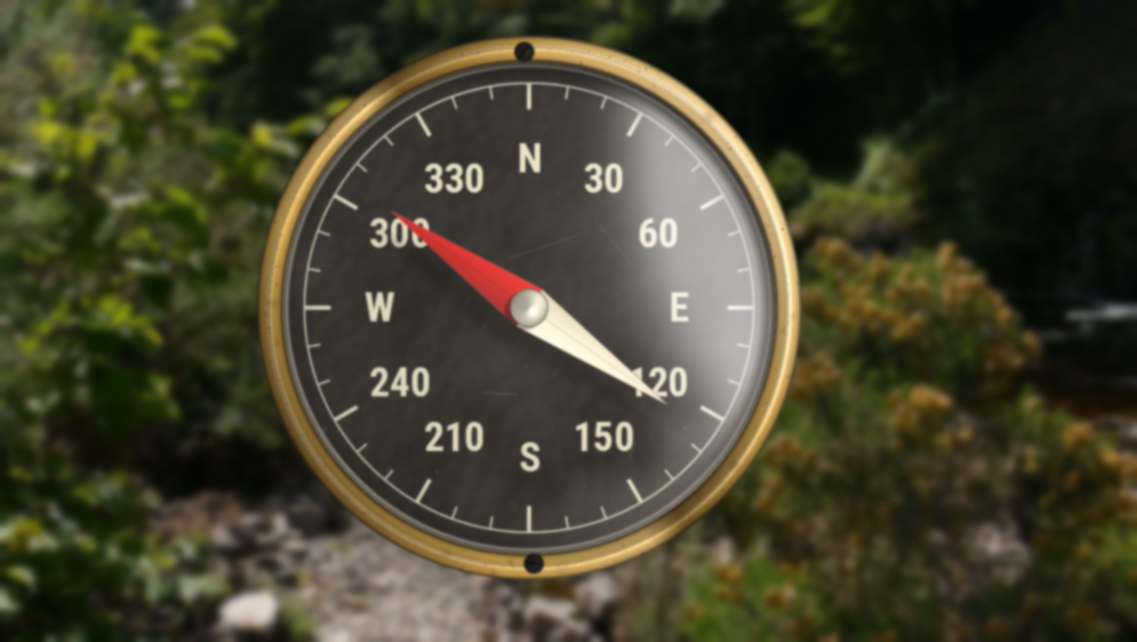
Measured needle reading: 305
